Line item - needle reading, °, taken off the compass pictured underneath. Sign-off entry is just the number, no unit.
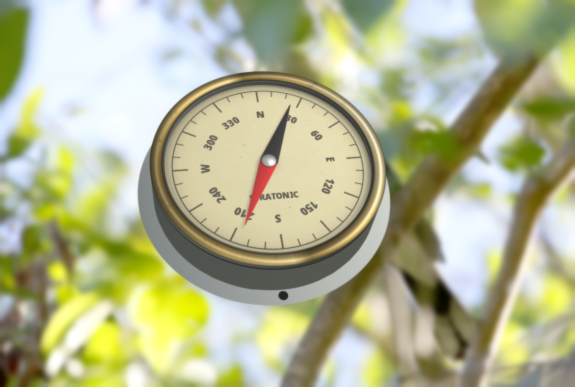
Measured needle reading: 205
